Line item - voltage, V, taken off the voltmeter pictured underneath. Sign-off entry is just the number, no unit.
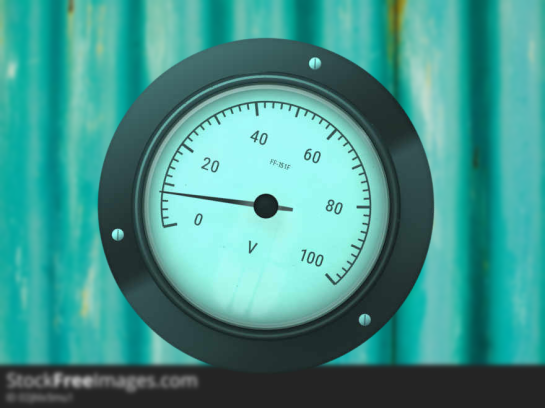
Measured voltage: 8
